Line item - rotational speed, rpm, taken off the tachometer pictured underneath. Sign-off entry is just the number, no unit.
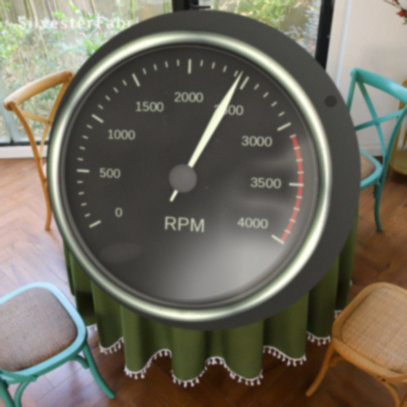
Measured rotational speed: 2450
